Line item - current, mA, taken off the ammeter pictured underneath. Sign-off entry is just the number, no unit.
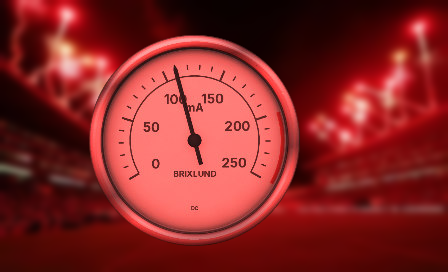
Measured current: 110
